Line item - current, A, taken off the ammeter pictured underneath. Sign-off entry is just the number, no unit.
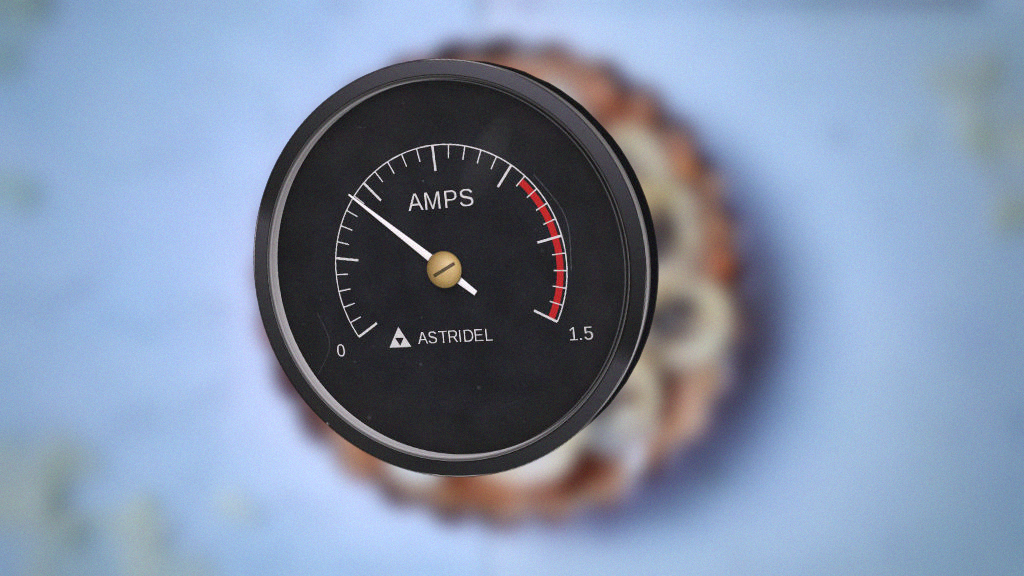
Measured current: 0.45
